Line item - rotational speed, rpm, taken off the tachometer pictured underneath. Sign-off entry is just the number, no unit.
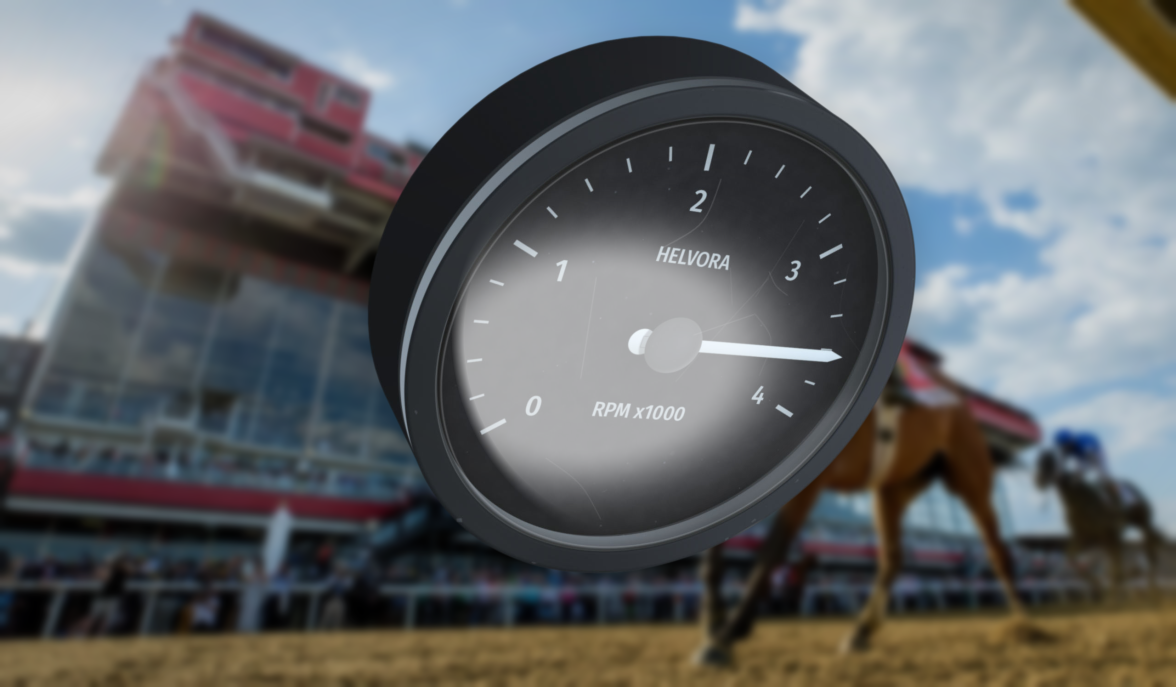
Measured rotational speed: 3600
